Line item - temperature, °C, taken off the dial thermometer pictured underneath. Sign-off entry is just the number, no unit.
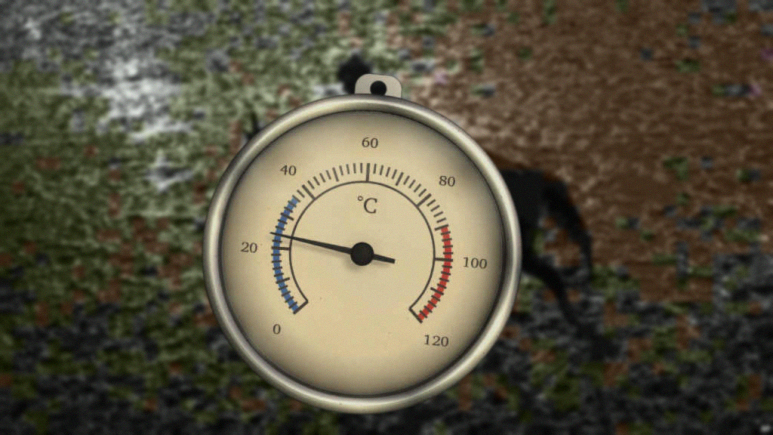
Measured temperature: 24
